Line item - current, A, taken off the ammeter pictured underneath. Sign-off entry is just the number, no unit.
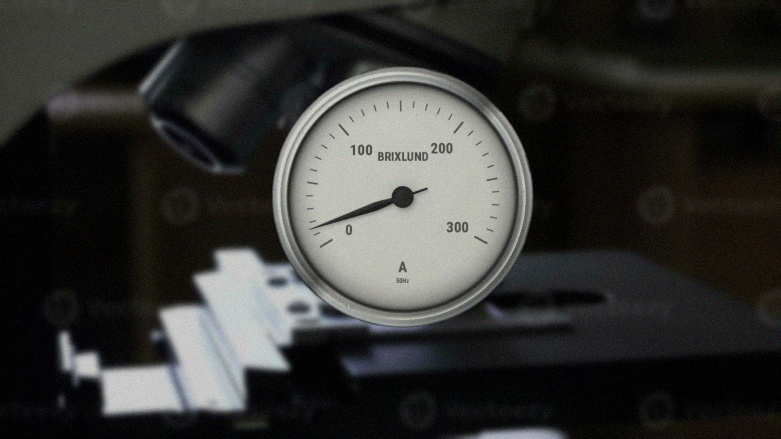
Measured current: 15
